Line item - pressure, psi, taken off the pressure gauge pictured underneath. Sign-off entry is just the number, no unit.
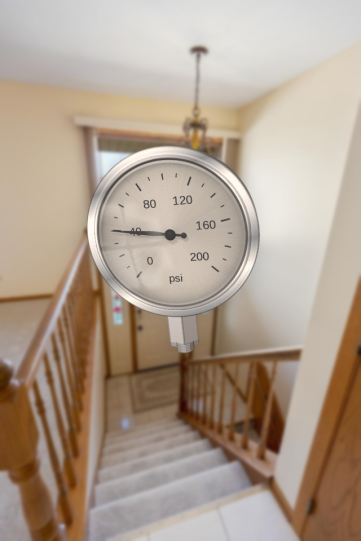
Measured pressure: 40
